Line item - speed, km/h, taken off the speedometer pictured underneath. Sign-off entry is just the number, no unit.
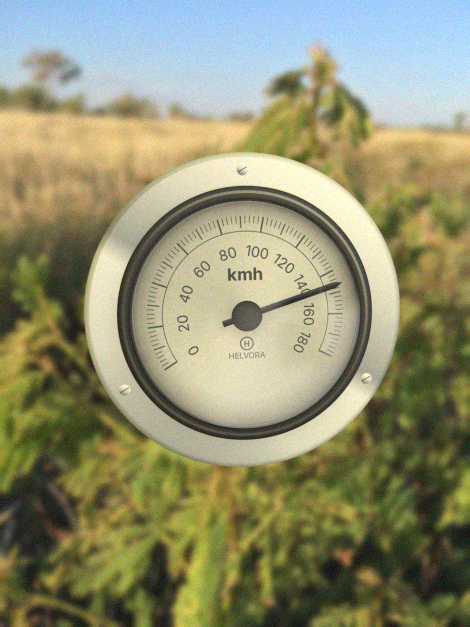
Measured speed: 146
